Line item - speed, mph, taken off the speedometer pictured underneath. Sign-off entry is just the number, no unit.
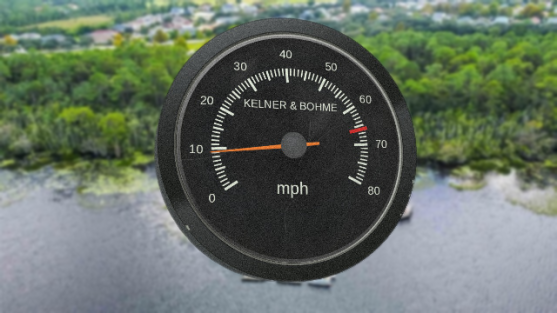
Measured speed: 9
